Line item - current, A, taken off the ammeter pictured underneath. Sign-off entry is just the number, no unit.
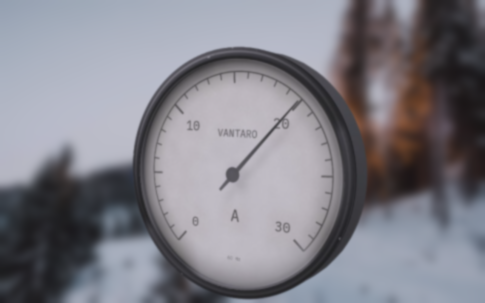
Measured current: 20
